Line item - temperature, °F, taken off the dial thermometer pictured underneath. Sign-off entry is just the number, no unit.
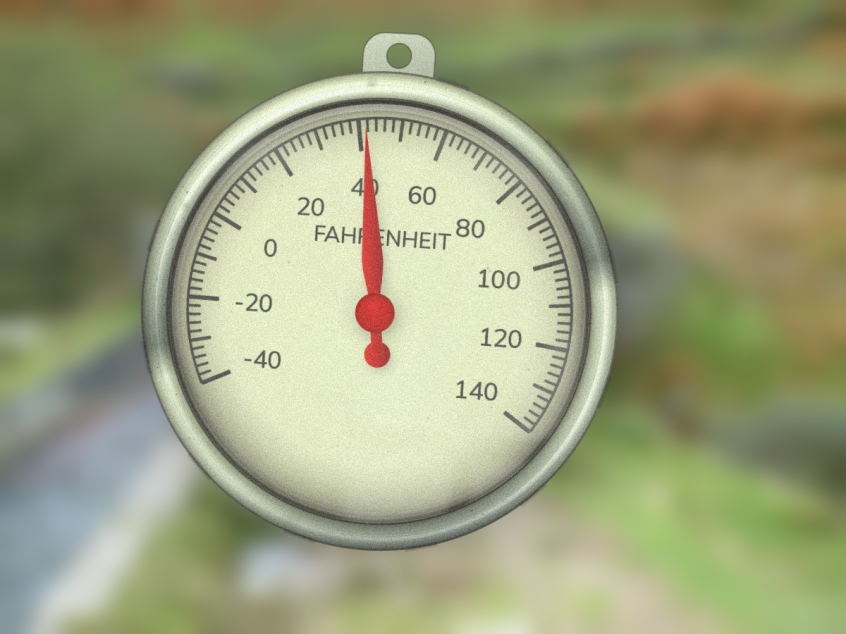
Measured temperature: 42
